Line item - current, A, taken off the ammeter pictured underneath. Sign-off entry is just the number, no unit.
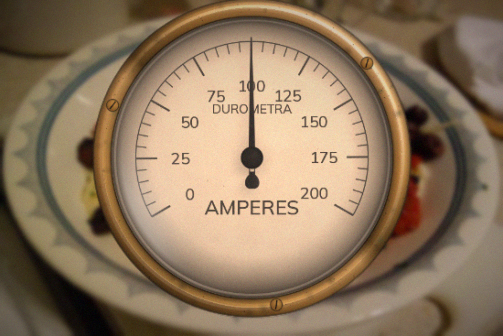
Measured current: 100
